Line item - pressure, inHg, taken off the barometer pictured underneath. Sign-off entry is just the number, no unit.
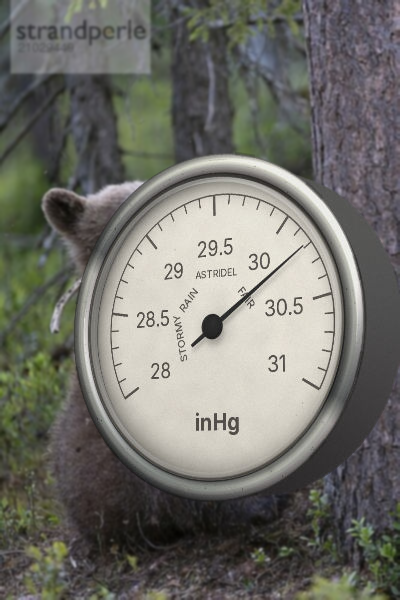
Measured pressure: 30.2
